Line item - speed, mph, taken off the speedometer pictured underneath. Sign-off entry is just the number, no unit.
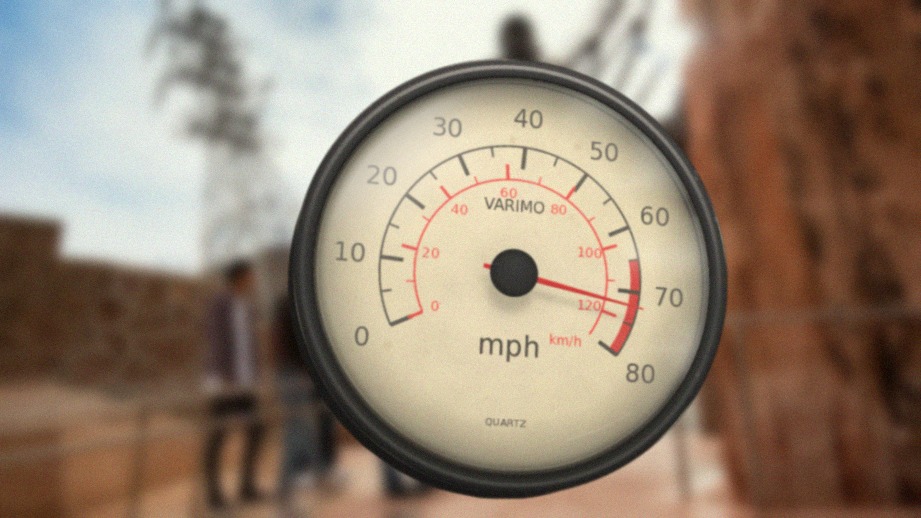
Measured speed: 72.5
